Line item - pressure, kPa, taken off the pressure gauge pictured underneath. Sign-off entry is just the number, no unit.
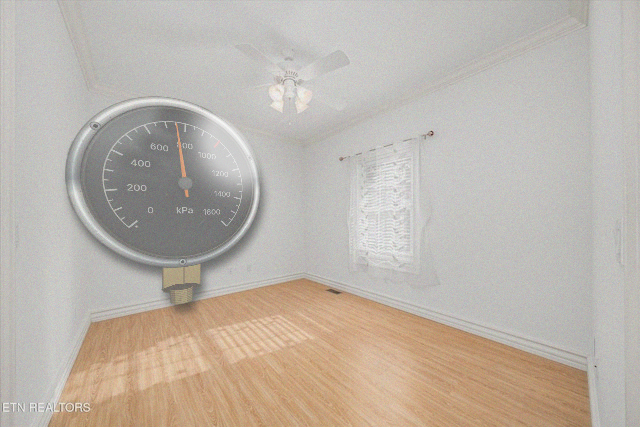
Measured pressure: 750
